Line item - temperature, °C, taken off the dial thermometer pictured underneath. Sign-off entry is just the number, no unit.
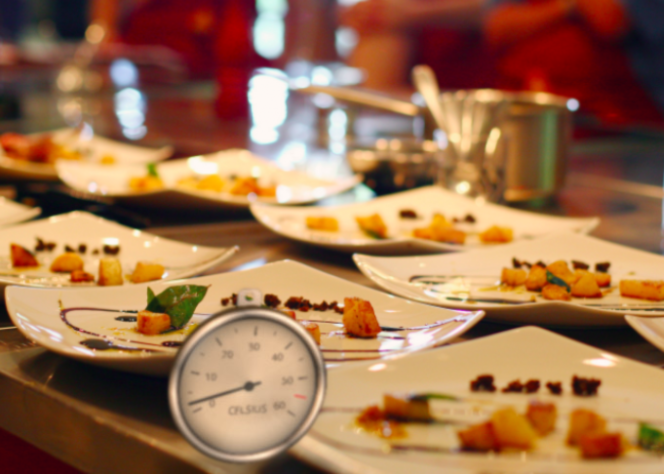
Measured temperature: 2.5
